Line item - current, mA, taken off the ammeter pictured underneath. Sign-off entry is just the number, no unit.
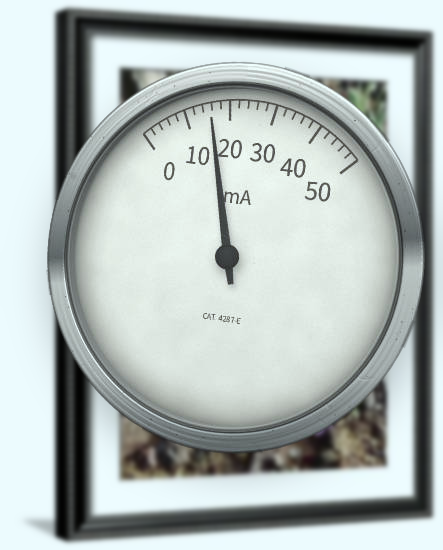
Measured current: 16
